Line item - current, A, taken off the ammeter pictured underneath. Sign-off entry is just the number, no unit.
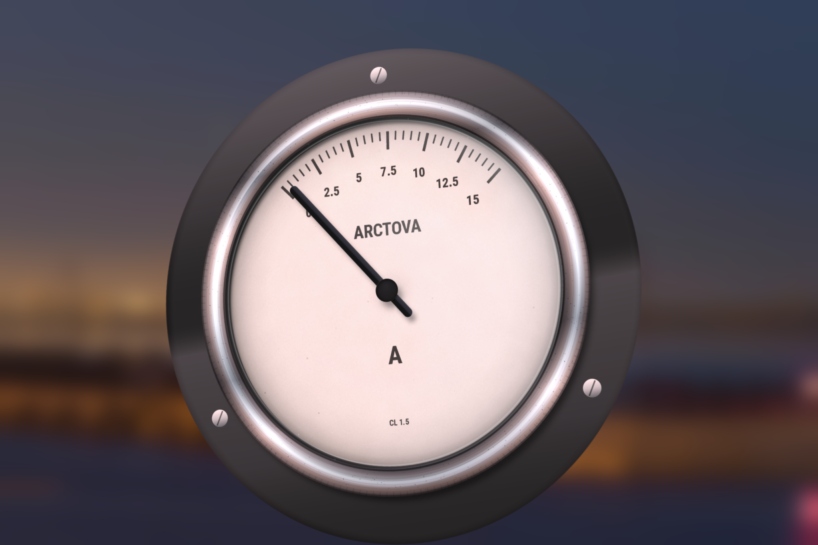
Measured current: 0.5
